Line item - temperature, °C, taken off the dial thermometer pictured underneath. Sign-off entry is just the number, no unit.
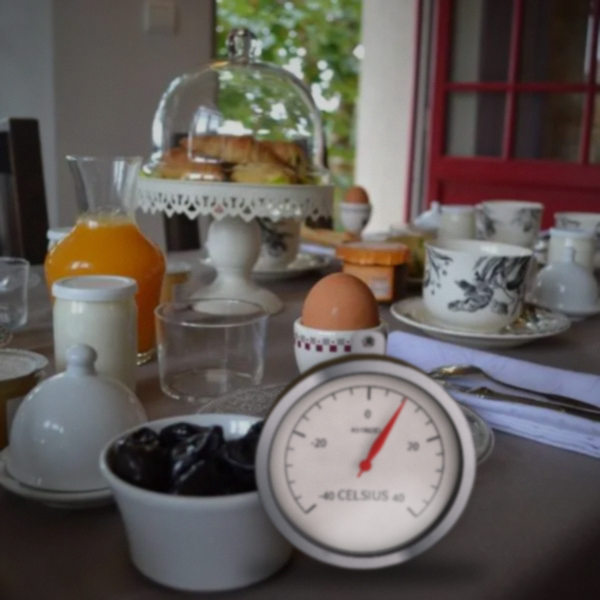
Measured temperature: 8
